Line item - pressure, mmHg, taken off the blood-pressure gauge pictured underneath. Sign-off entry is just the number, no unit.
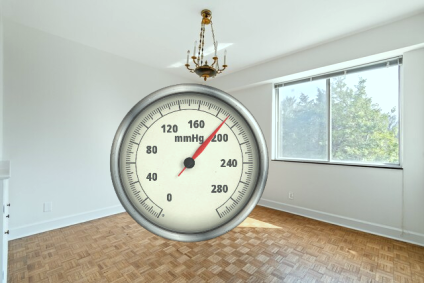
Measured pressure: 190
